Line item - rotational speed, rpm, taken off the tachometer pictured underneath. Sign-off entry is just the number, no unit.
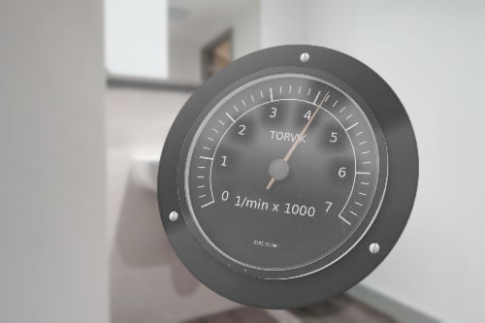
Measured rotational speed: 4200
